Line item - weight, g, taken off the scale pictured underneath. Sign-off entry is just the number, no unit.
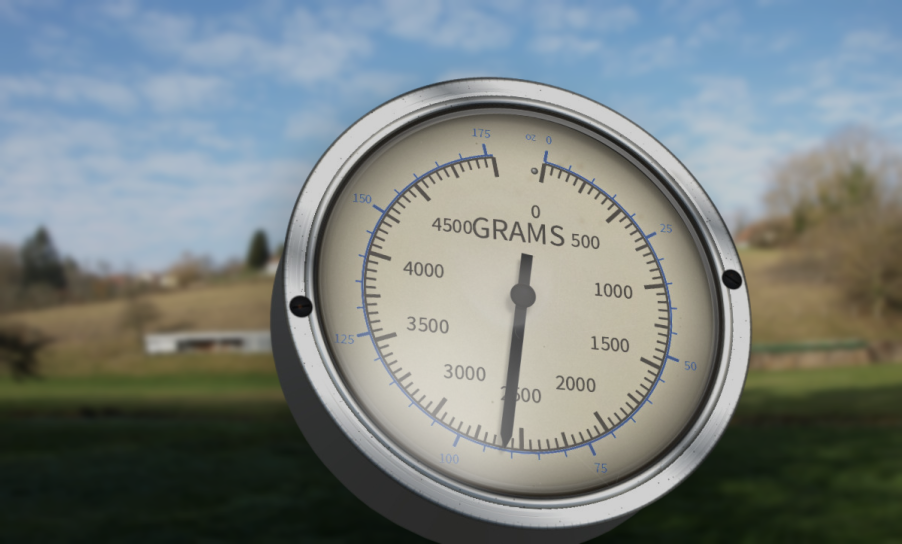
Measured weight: 2600
